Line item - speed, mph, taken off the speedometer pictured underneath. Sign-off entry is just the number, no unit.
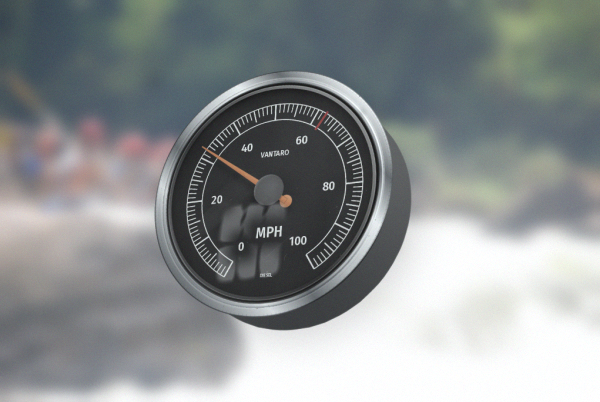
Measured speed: 32
